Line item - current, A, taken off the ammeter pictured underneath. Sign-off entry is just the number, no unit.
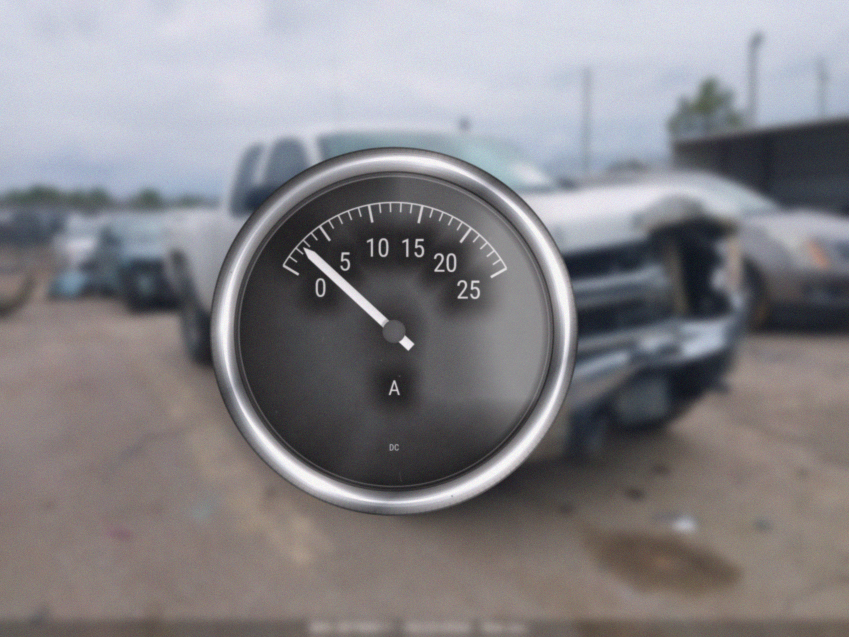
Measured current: 2.5
